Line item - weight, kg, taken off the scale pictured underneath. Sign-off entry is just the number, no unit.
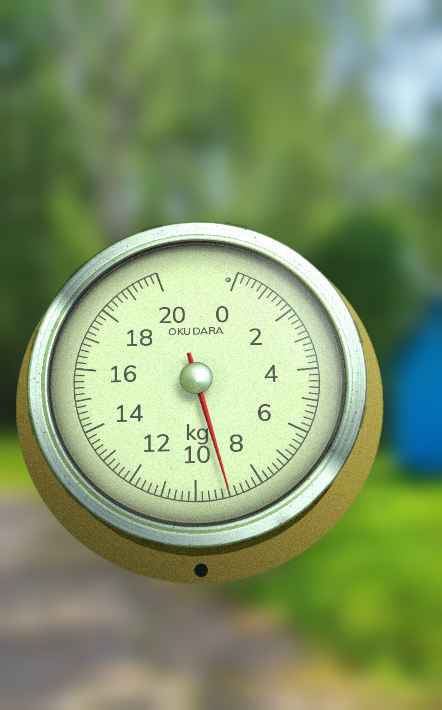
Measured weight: 9
